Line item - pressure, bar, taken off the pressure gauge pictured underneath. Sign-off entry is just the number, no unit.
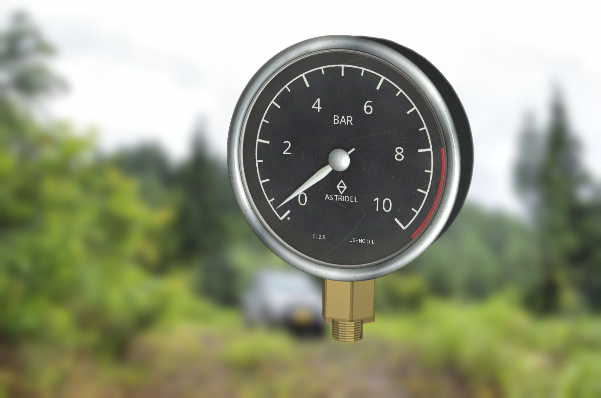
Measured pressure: 0.25
